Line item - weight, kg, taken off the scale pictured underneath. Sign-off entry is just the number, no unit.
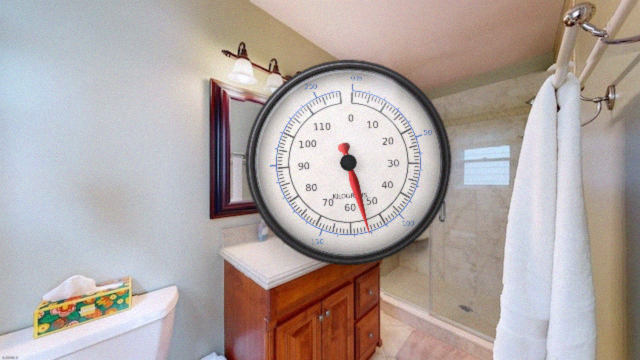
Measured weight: 55
